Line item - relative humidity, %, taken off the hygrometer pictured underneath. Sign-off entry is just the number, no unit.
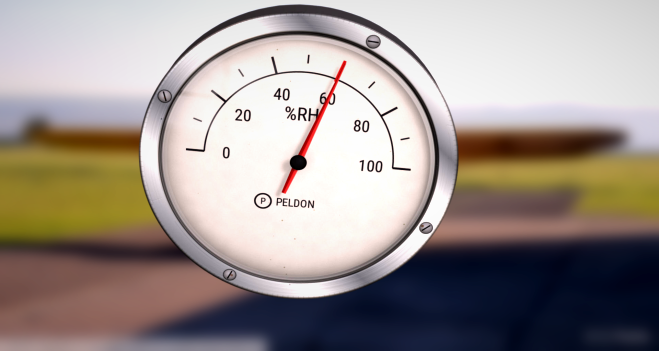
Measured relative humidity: 60
